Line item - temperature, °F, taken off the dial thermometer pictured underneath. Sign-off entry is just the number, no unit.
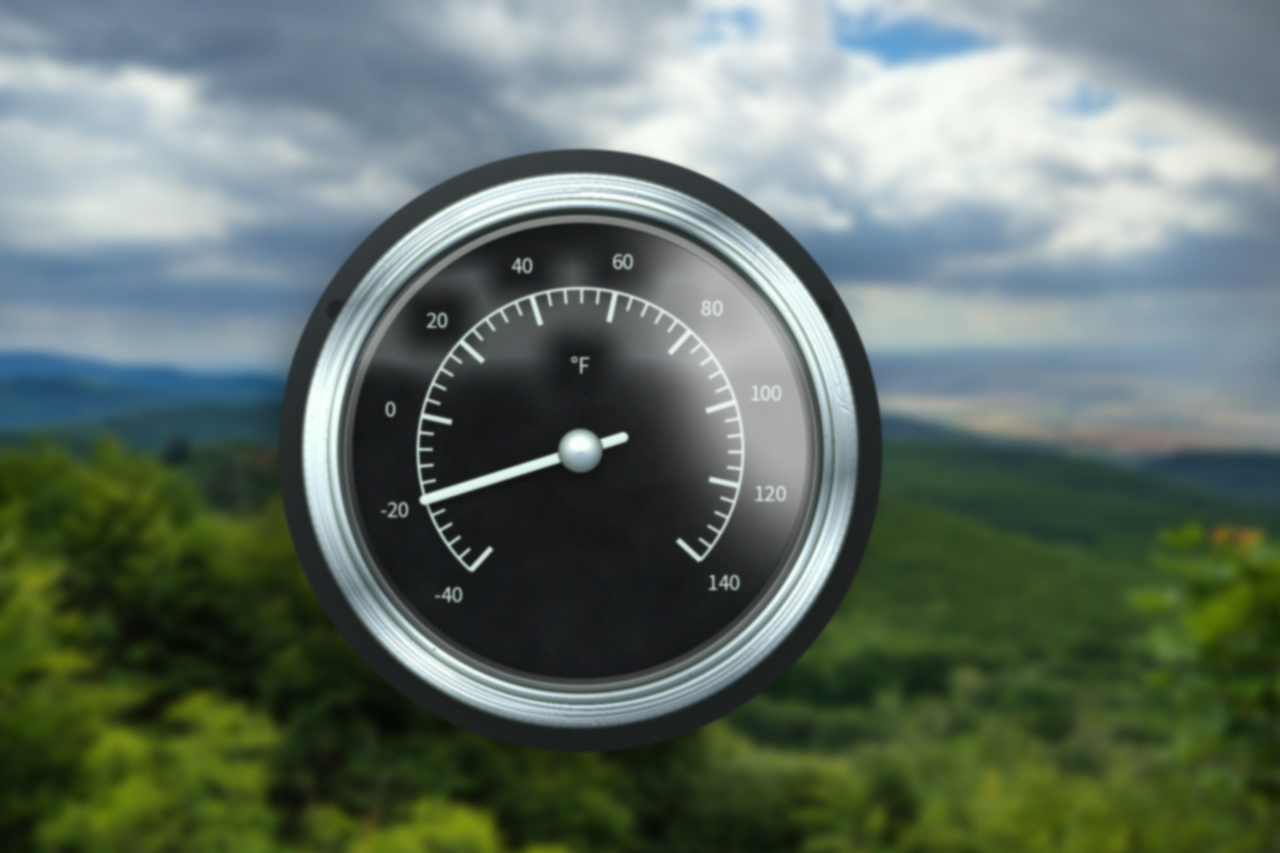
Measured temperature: -20
